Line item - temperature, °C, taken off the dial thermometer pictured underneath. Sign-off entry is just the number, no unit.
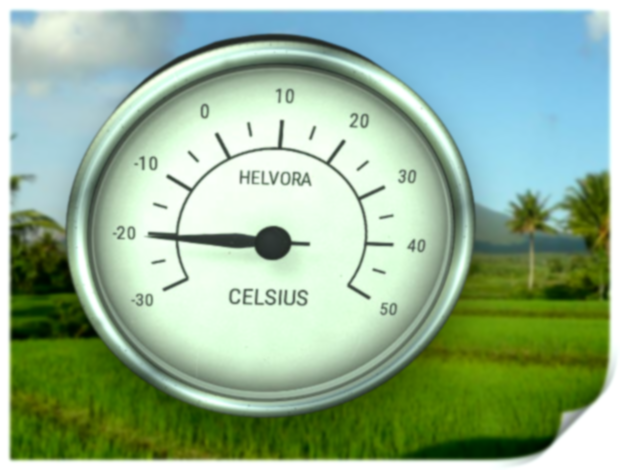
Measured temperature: -20
